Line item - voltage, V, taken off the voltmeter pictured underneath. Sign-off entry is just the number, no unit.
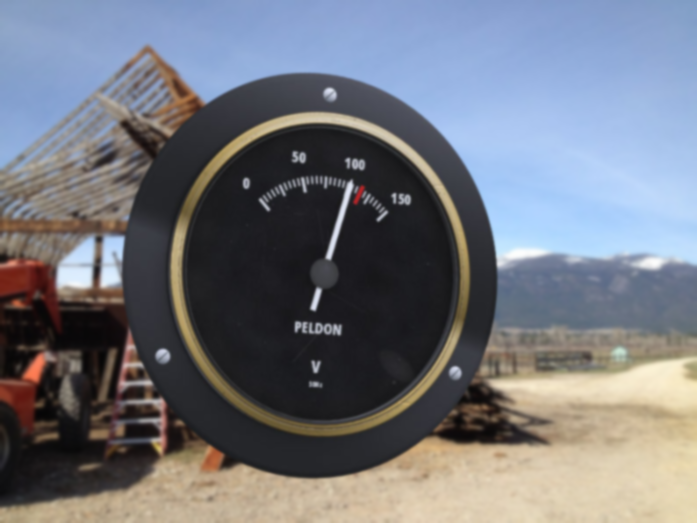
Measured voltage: 100
